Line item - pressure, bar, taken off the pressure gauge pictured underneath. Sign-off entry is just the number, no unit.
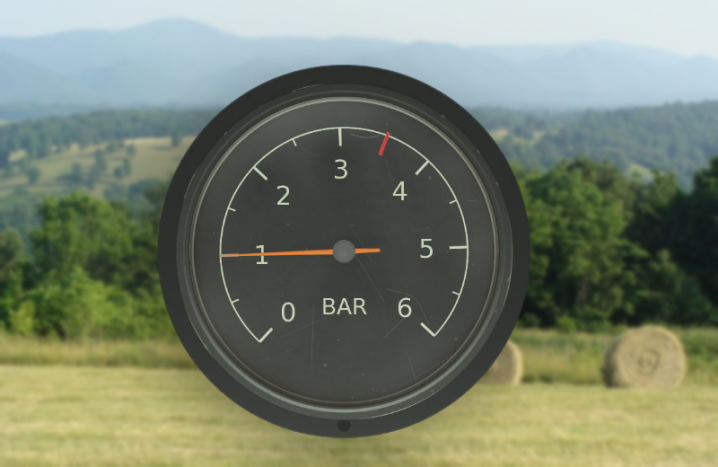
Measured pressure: 1
